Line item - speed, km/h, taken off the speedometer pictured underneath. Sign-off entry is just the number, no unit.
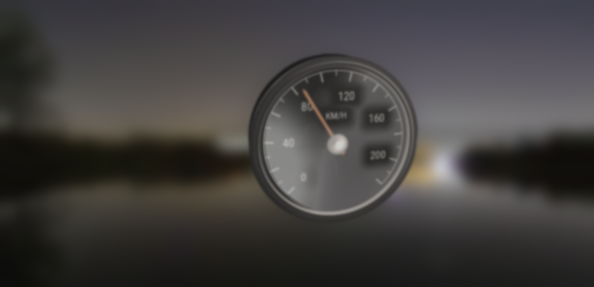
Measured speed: 85
